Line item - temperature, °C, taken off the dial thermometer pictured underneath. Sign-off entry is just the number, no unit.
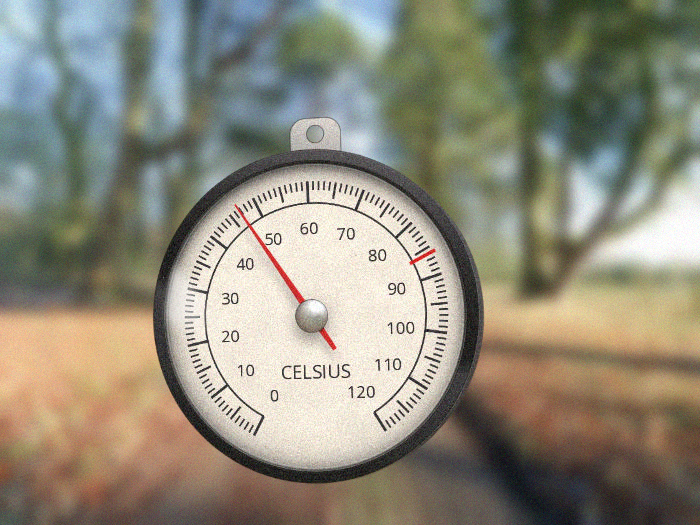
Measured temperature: 47
